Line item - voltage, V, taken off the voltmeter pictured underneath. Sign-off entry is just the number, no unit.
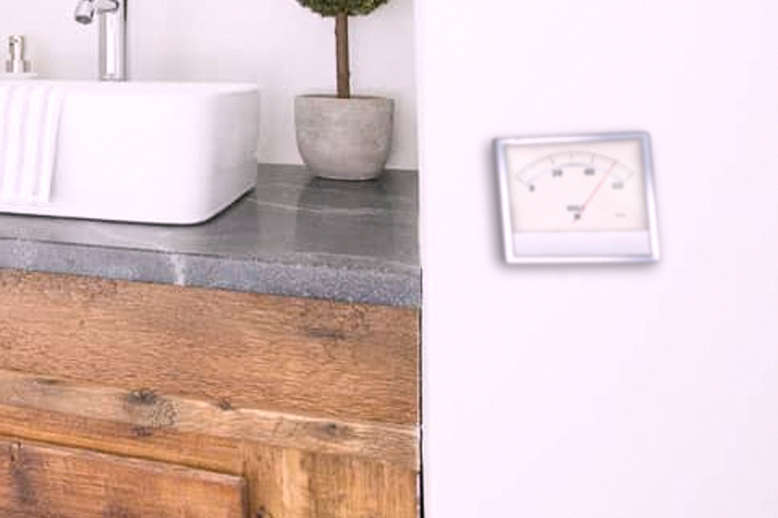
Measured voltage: 50
